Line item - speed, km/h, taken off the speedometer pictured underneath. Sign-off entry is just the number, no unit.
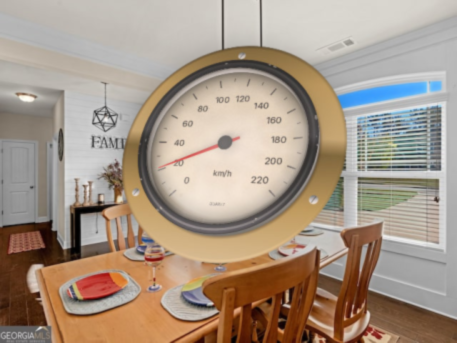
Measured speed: 20
